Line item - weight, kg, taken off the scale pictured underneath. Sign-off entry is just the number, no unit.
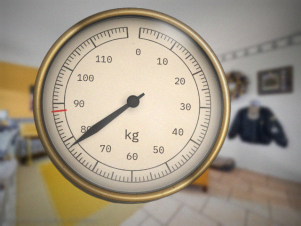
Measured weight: 78
